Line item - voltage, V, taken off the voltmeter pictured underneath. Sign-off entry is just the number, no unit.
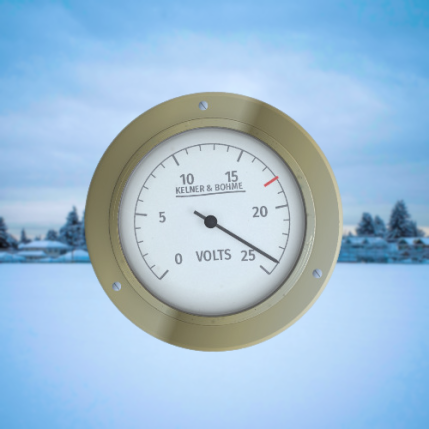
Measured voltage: 24
